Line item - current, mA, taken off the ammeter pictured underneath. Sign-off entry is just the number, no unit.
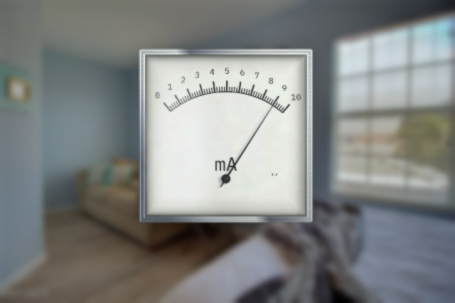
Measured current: 9
